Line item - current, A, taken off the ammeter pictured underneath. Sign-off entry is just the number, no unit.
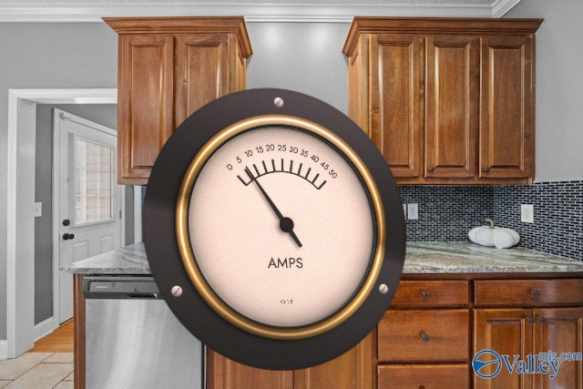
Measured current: 5
